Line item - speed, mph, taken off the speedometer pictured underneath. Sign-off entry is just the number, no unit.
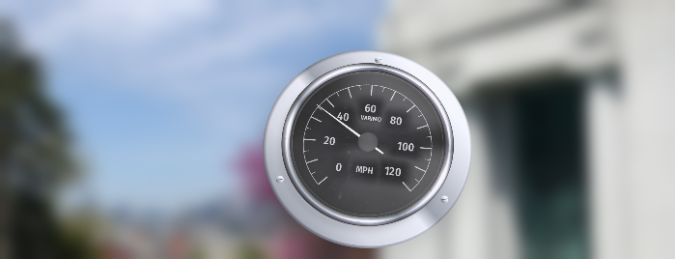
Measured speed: 35
